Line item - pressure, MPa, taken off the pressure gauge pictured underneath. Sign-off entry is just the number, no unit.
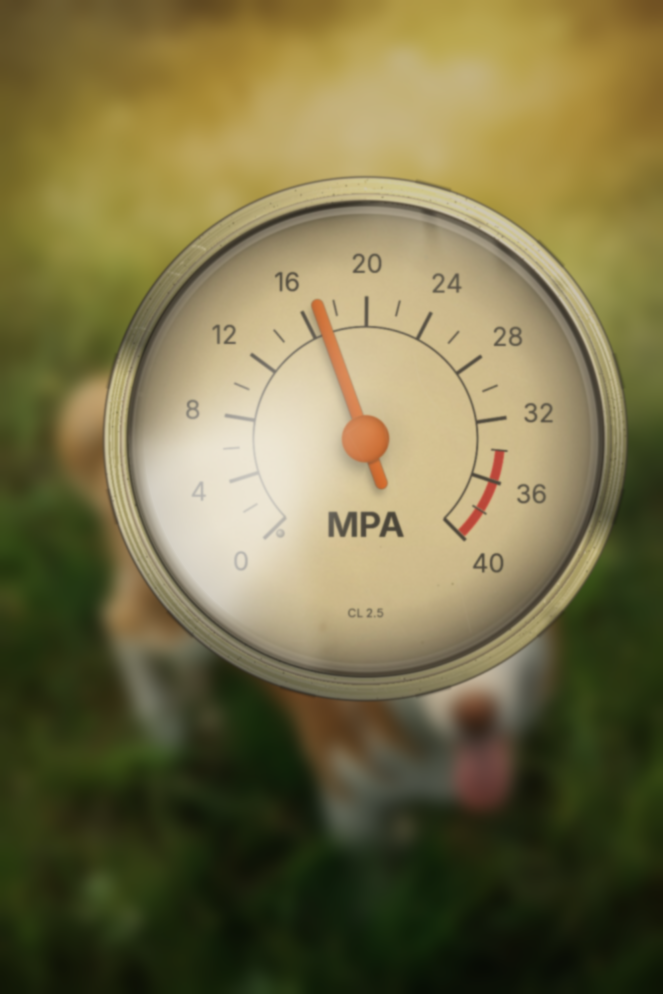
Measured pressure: 17
